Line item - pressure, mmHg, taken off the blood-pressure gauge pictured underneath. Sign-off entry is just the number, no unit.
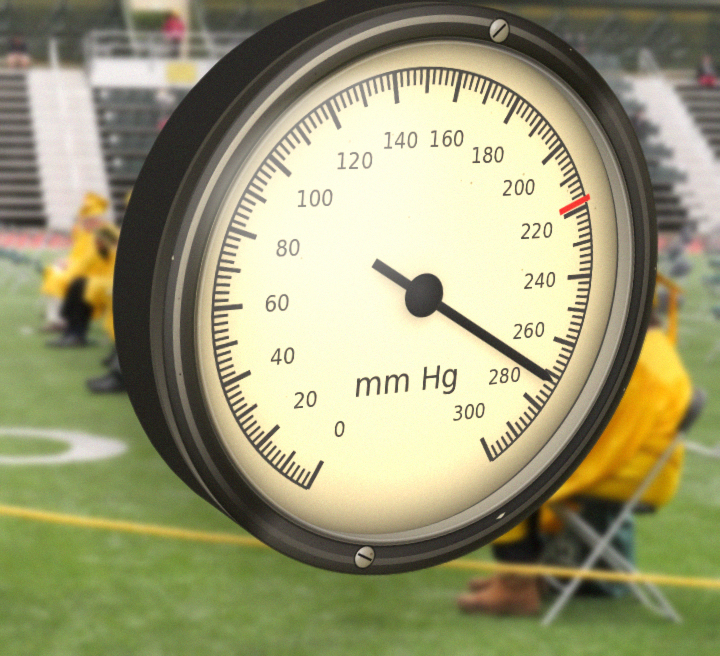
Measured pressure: 272
